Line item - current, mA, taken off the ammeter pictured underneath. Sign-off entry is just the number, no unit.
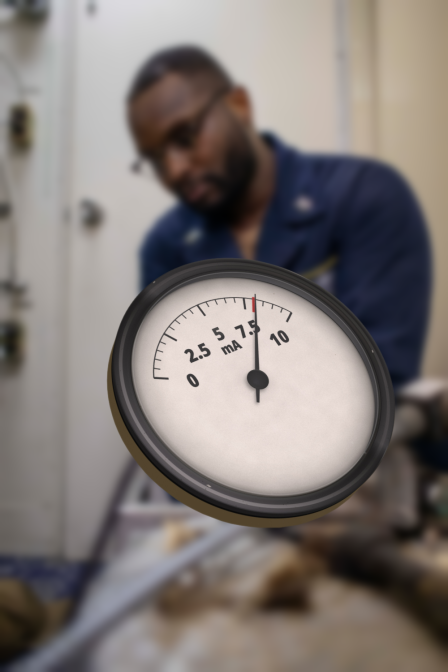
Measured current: 8
